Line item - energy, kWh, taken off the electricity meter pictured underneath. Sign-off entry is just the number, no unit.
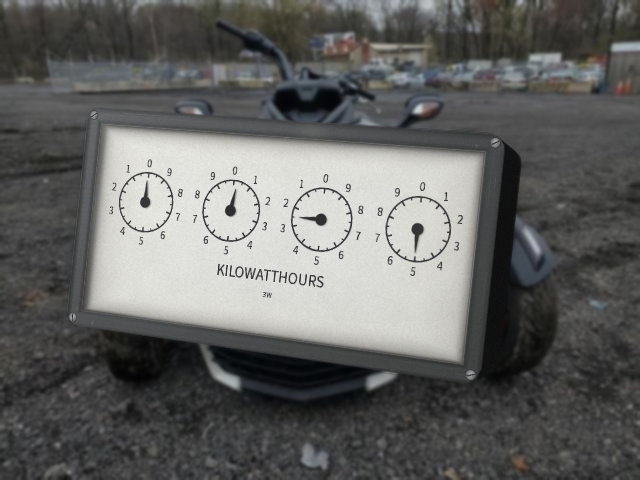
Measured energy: 25
